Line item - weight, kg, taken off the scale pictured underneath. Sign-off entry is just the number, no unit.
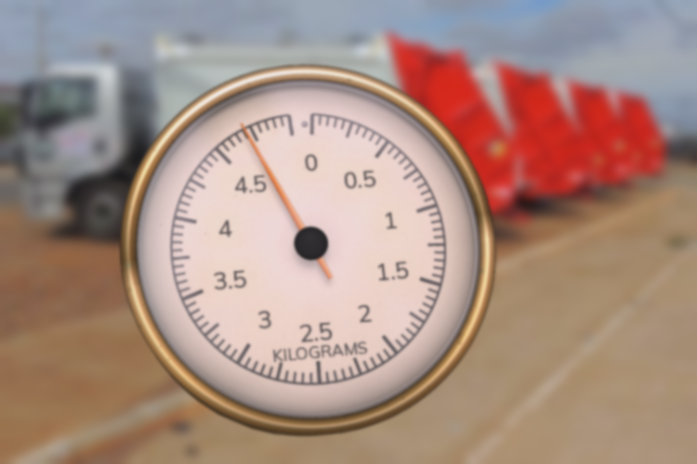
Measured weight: 4.7
